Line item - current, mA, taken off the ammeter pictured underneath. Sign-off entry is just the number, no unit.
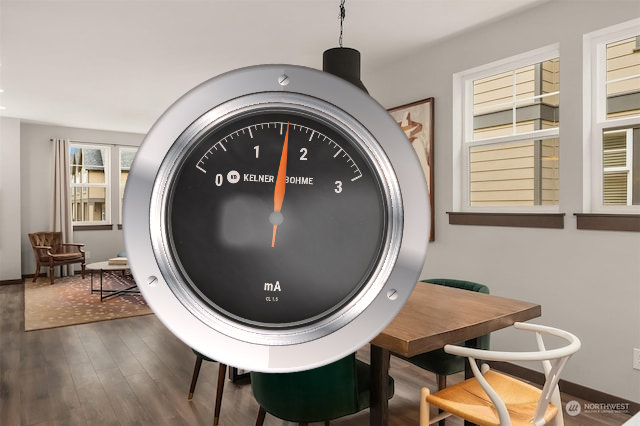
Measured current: 1.6
